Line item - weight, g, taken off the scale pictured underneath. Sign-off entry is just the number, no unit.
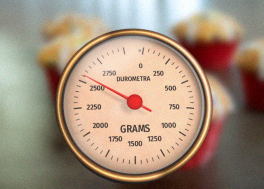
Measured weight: 2550
